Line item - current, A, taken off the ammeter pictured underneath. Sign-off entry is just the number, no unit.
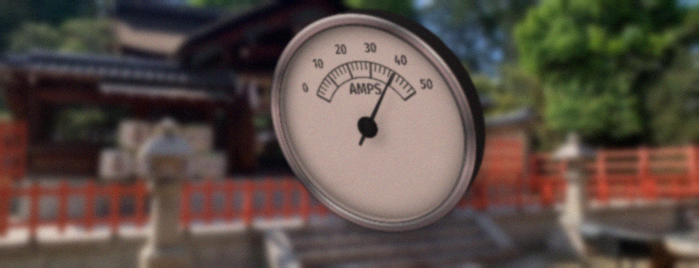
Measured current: 40
